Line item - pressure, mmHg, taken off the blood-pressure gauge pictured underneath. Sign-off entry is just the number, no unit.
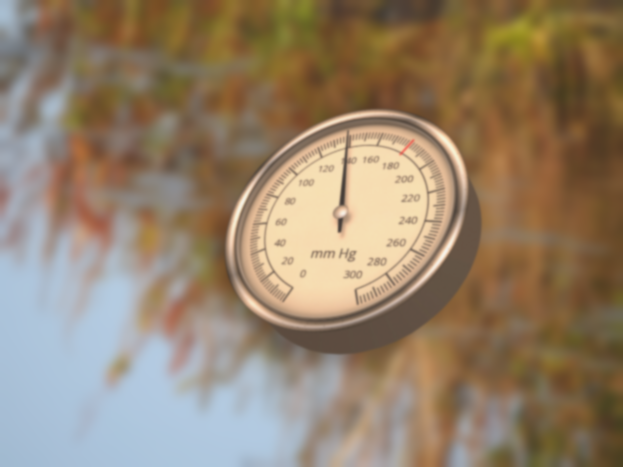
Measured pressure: 140
